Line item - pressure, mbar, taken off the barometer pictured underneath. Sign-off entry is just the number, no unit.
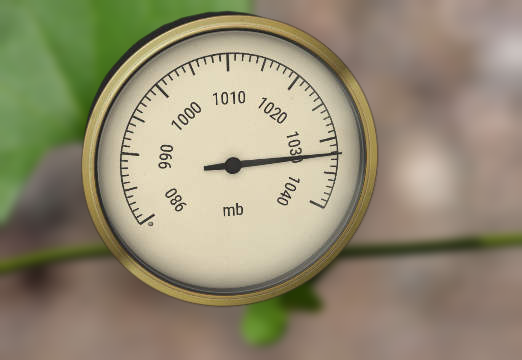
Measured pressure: 1032
